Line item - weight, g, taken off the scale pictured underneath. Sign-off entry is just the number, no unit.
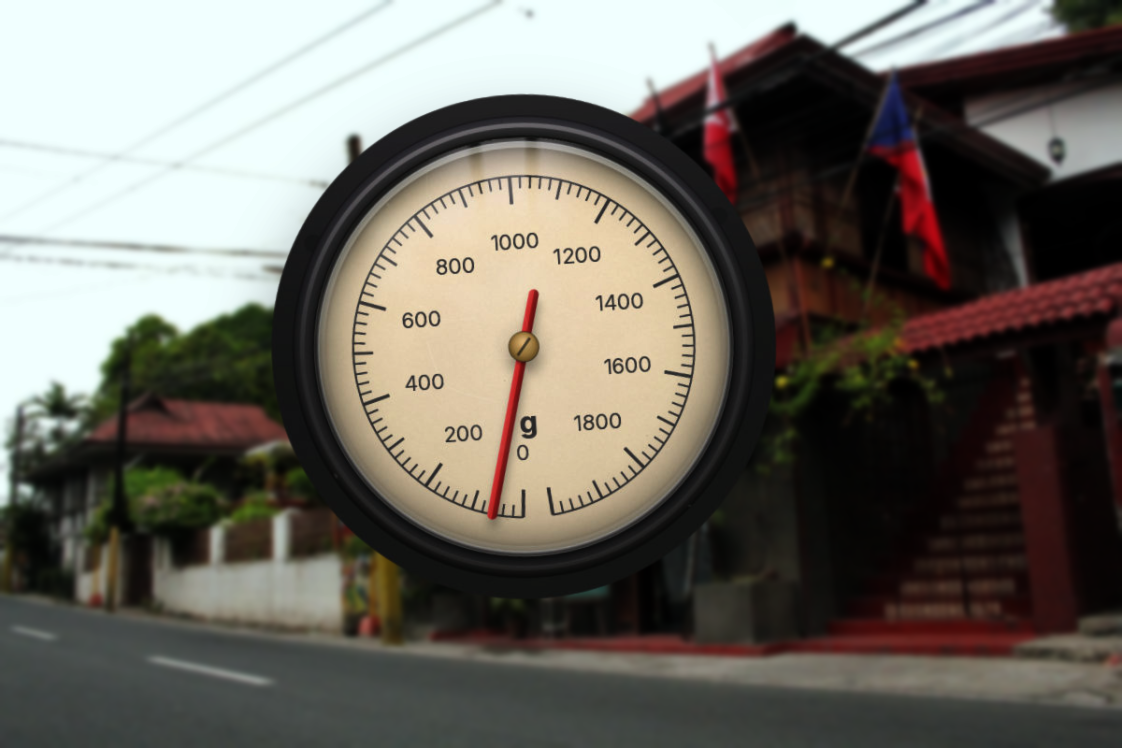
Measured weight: 60
